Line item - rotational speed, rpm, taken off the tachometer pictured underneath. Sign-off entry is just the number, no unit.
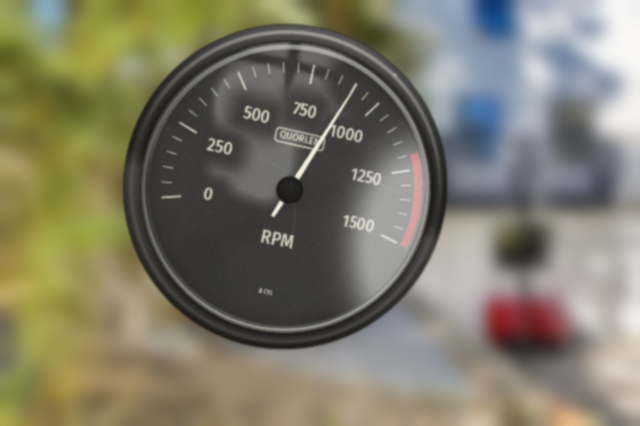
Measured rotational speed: 900
